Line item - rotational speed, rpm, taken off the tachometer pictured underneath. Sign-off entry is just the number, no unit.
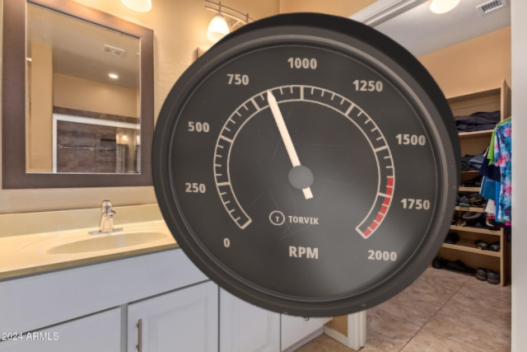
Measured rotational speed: 850
